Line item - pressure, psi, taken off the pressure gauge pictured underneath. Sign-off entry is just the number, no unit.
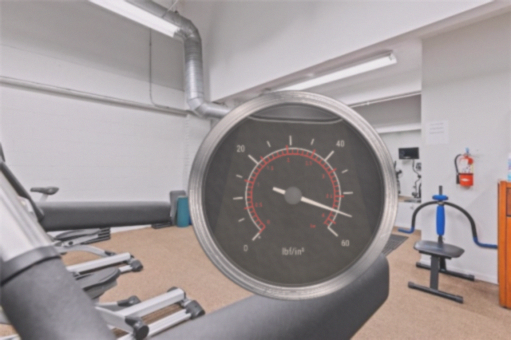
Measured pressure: 55
